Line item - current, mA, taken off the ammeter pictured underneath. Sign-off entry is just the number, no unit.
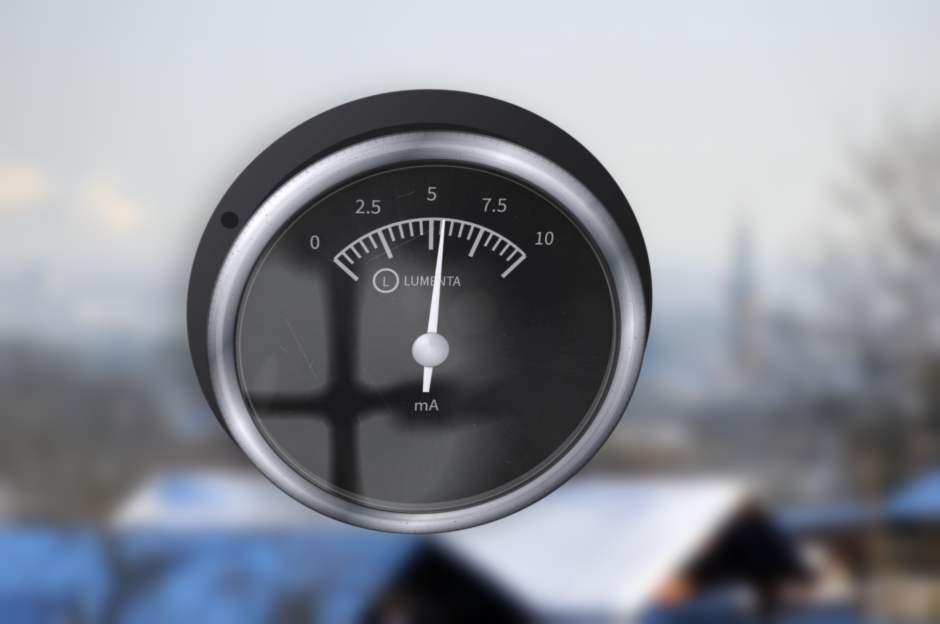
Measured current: 5.5
